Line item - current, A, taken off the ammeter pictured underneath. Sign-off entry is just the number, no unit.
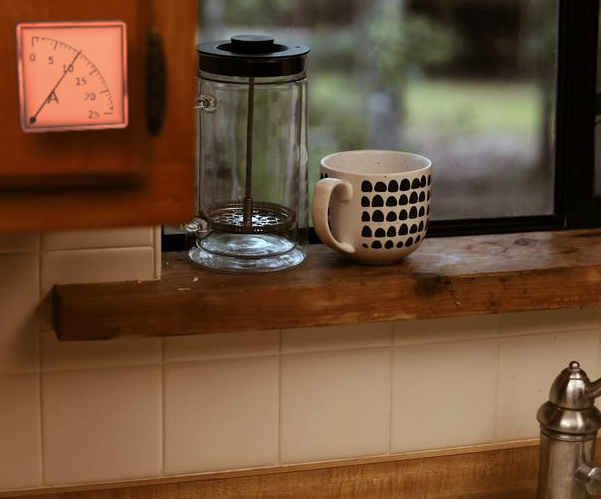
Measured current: 10
